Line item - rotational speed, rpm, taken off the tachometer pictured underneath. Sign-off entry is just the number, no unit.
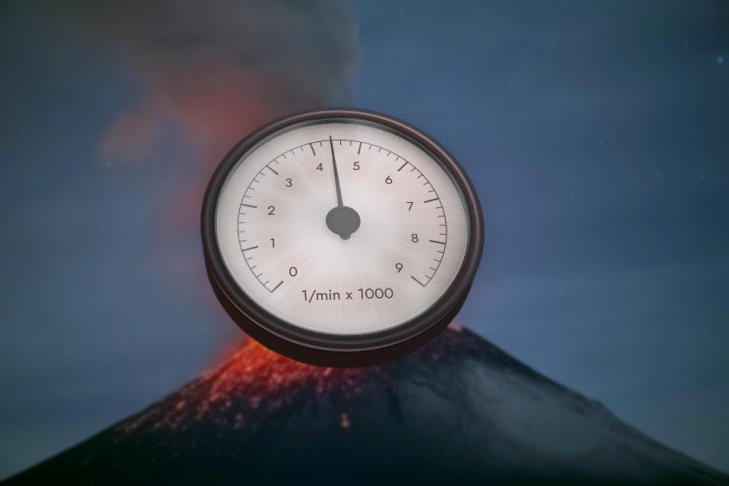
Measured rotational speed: 4400
